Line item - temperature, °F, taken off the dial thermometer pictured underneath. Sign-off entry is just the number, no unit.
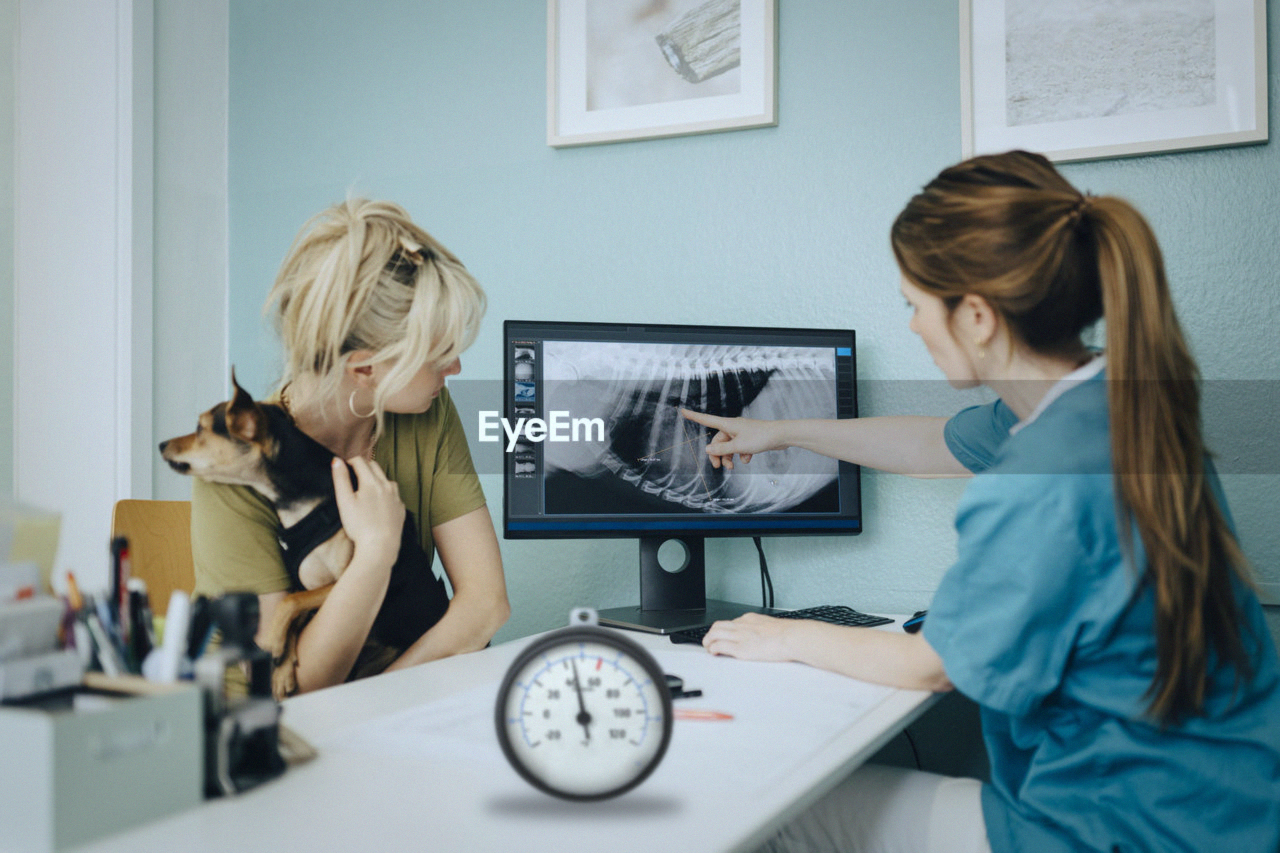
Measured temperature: 45
